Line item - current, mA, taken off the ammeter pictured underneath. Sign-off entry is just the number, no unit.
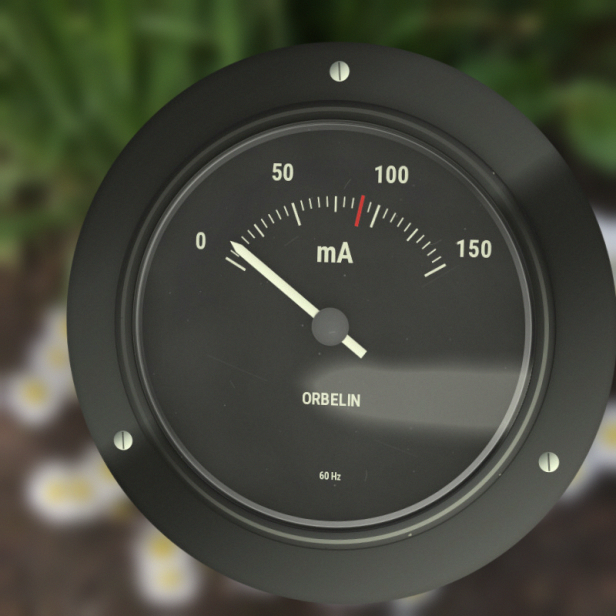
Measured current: 10
